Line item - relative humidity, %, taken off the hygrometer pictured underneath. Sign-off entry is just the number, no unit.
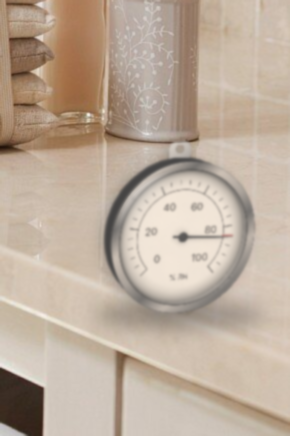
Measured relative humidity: 84
